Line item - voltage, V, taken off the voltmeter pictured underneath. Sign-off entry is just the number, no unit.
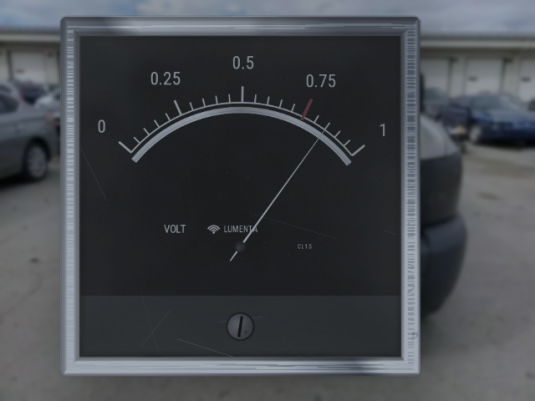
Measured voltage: 0.85
